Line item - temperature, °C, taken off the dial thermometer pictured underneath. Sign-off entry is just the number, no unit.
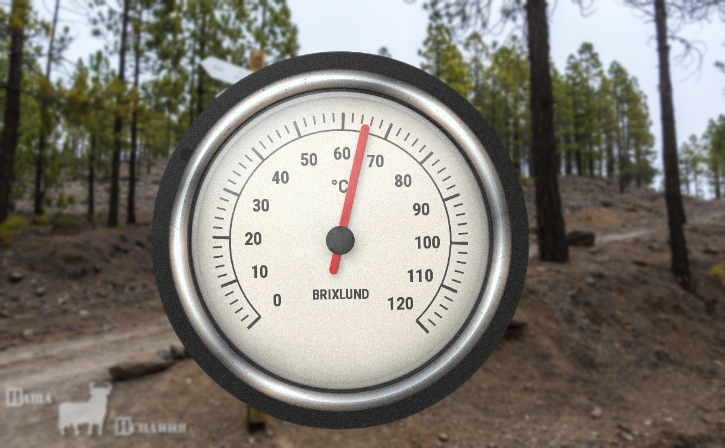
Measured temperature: 65
